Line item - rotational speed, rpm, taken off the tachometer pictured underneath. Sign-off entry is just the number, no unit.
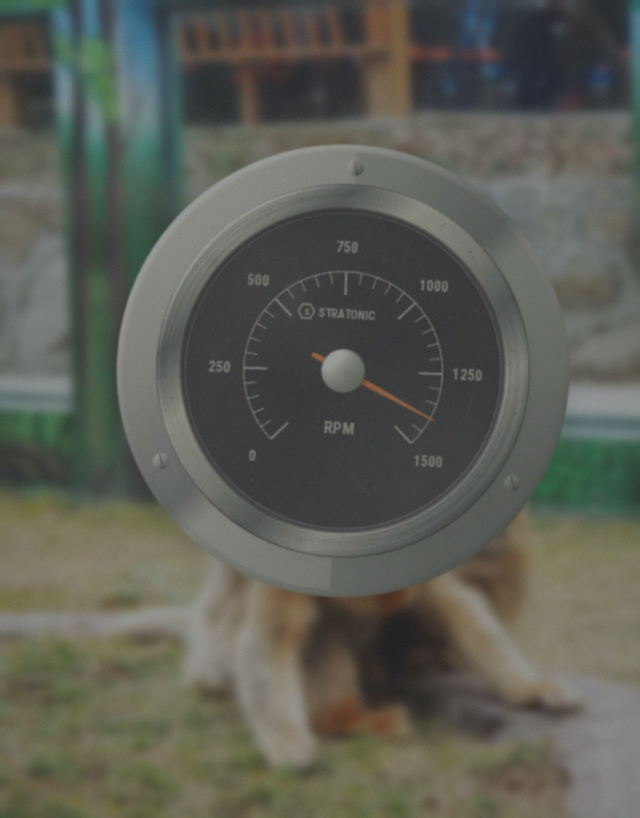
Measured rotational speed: 1400
